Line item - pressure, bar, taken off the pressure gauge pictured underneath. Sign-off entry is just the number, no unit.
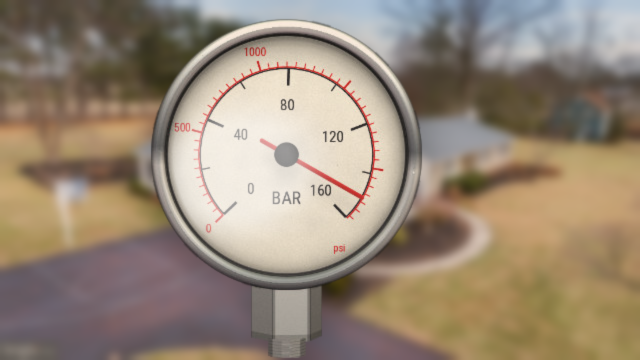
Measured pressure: 150
